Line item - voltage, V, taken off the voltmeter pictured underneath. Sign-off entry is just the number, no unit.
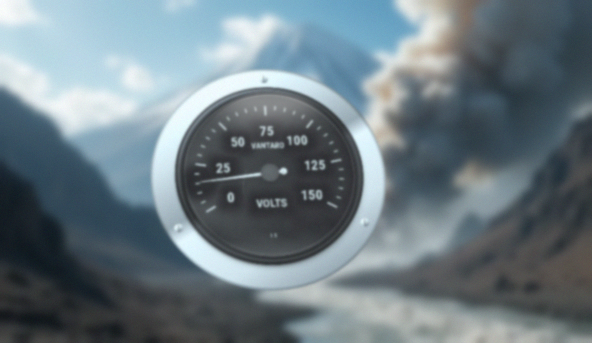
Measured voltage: 15
